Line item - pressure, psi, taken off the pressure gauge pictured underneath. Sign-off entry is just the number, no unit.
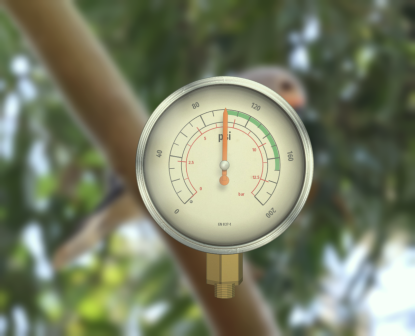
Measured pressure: 100
